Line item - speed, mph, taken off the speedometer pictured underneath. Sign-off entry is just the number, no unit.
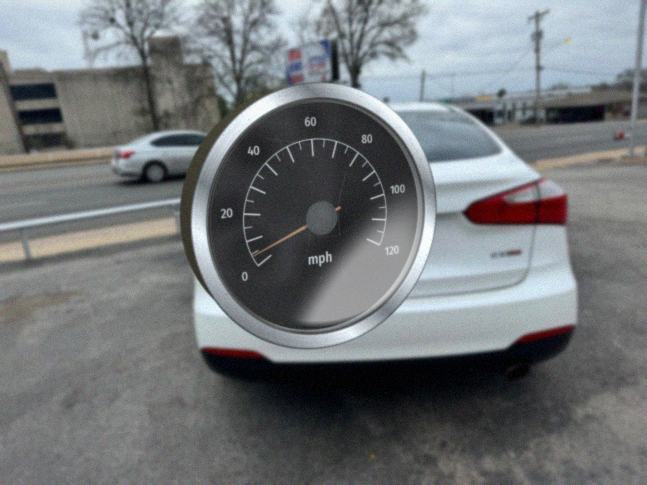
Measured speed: 5
